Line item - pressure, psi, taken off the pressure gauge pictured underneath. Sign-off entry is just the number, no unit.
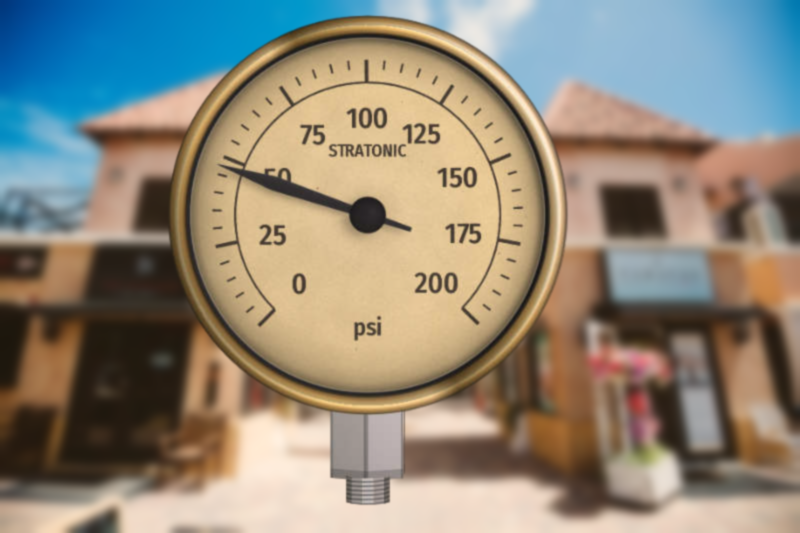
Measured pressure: 47.5
